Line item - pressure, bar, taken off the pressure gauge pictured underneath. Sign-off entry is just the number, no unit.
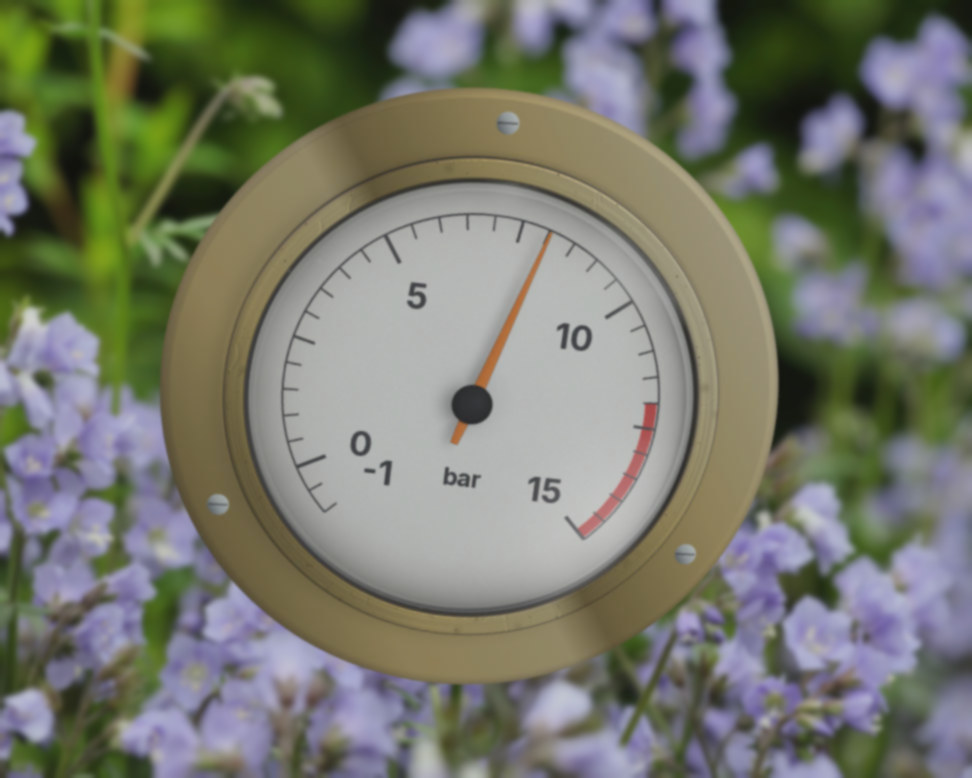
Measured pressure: 8
